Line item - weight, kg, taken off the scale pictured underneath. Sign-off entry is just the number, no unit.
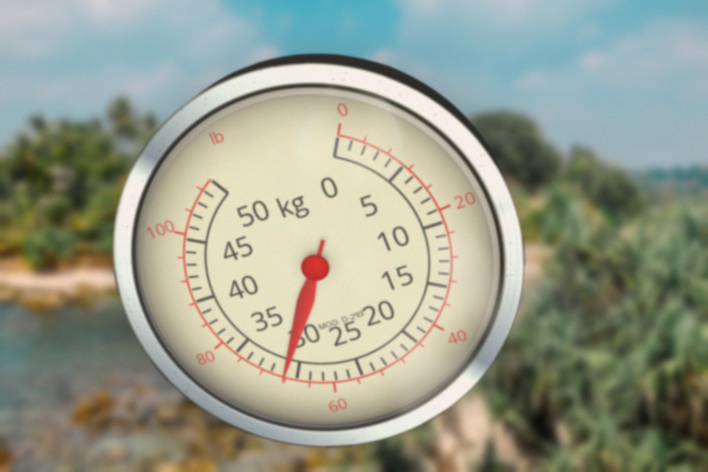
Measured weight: 31
